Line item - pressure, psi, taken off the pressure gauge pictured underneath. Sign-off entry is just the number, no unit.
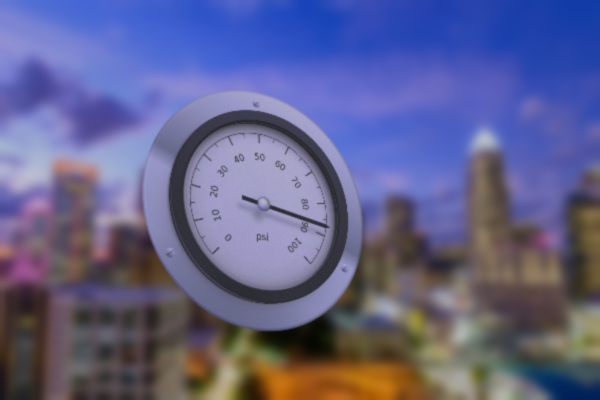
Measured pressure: 87.5
